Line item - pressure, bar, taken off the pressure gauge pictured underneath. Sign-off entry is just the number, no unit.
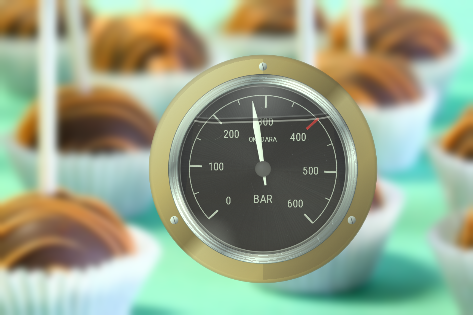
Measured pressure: 275
